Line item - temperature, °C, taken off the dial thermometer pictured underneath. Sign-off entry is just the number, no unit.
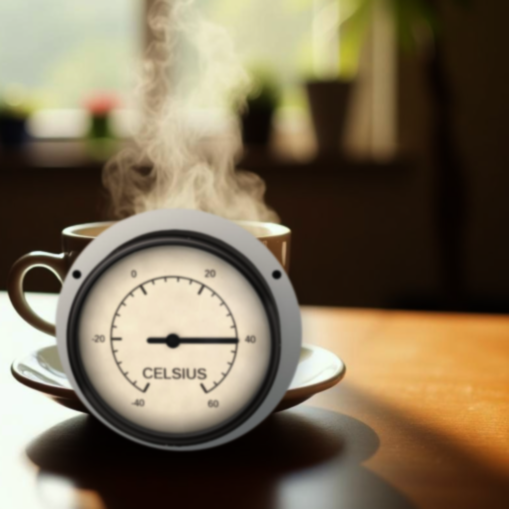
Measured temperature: 40
